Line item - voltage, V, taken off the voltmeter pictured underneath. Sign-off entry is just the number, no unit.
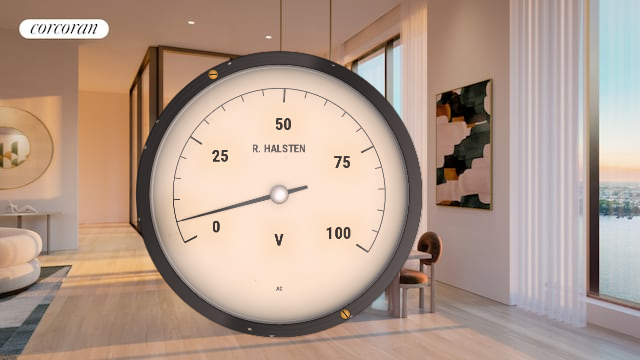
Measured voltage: 5
